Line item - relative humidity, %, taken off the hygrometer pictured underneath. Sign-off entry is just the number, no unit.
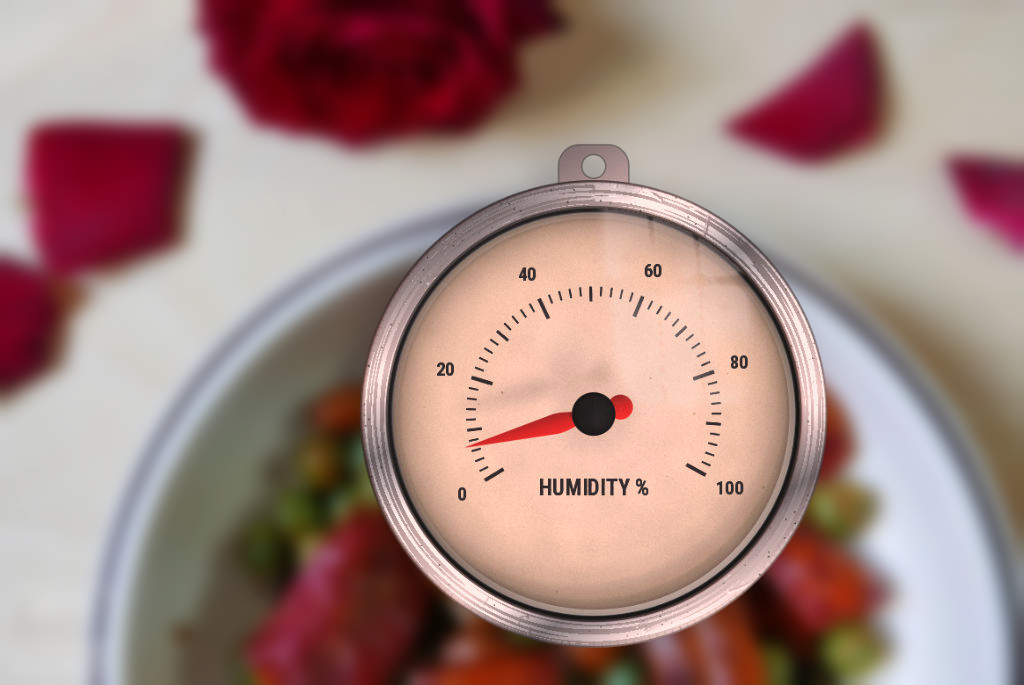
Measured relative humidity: 7
